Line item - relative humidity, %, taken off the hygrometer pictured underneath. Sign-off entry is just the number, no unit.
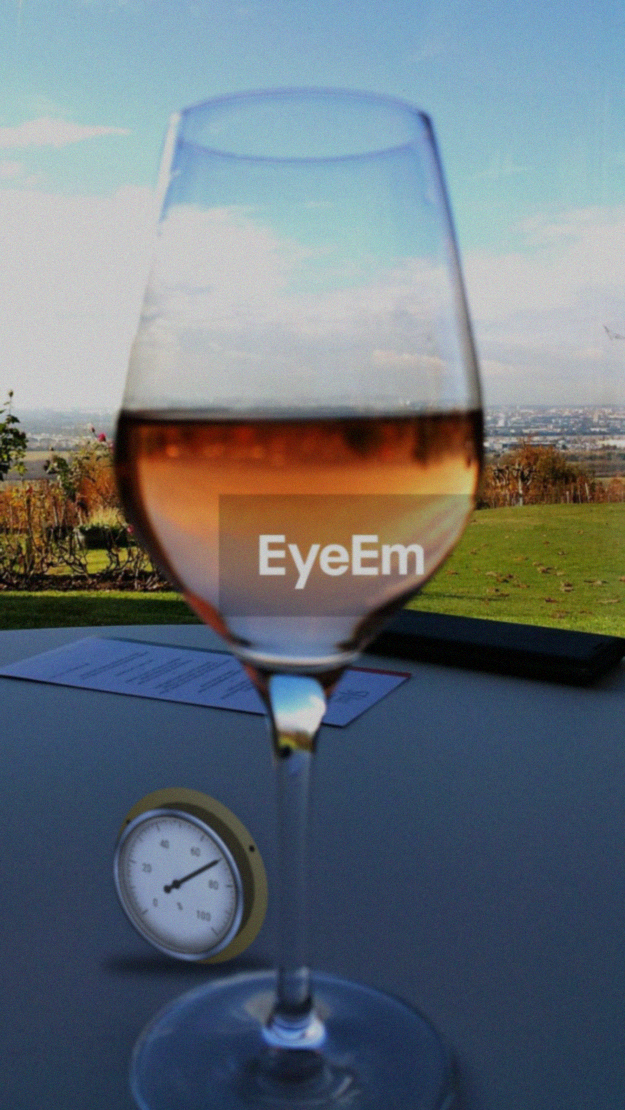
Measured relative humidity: 70
